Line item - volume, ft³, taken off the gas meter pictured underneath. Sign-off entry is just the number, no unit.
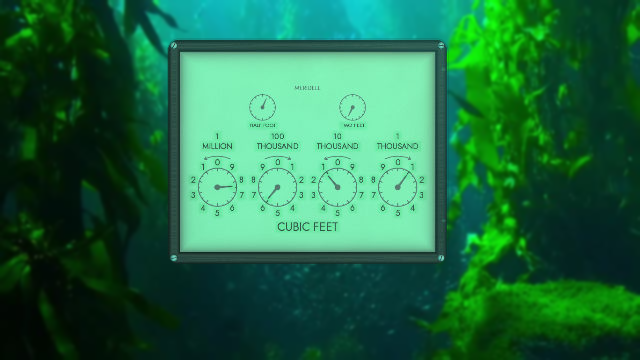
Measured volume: 761100
